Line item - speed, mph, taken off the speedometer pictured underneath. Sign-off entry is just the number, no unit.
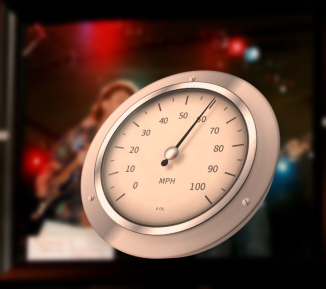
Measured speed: 60
